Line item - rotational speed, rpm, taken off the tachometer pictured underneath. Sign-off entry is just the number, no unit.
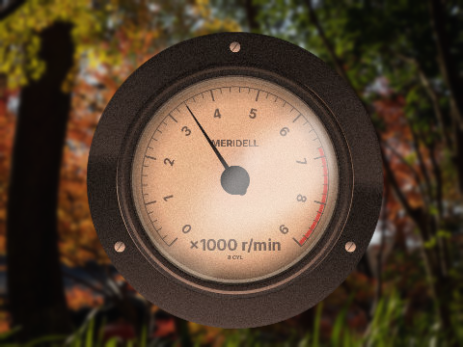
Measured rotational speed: 3400
